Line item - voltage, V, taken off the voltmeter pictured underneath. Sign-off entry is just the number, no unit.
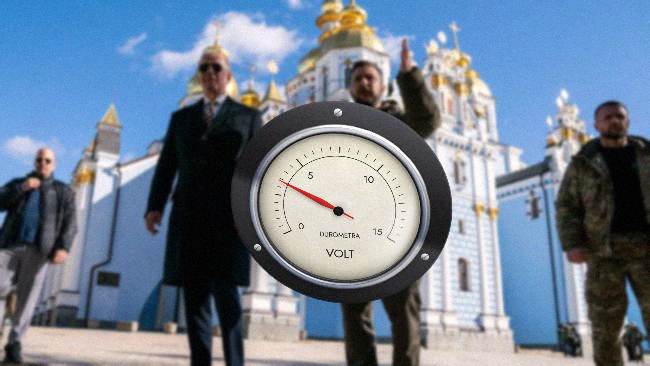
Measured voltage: 3.5
